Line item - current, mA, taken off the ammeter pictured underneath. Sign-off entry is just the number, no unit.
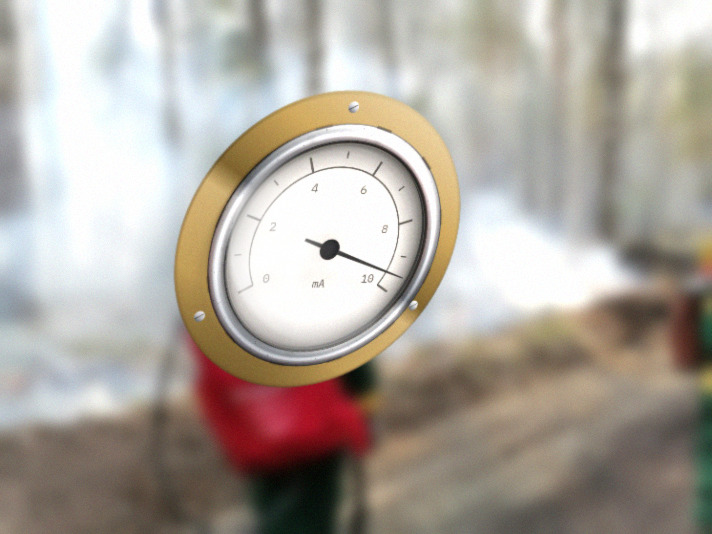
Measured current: 9.5
